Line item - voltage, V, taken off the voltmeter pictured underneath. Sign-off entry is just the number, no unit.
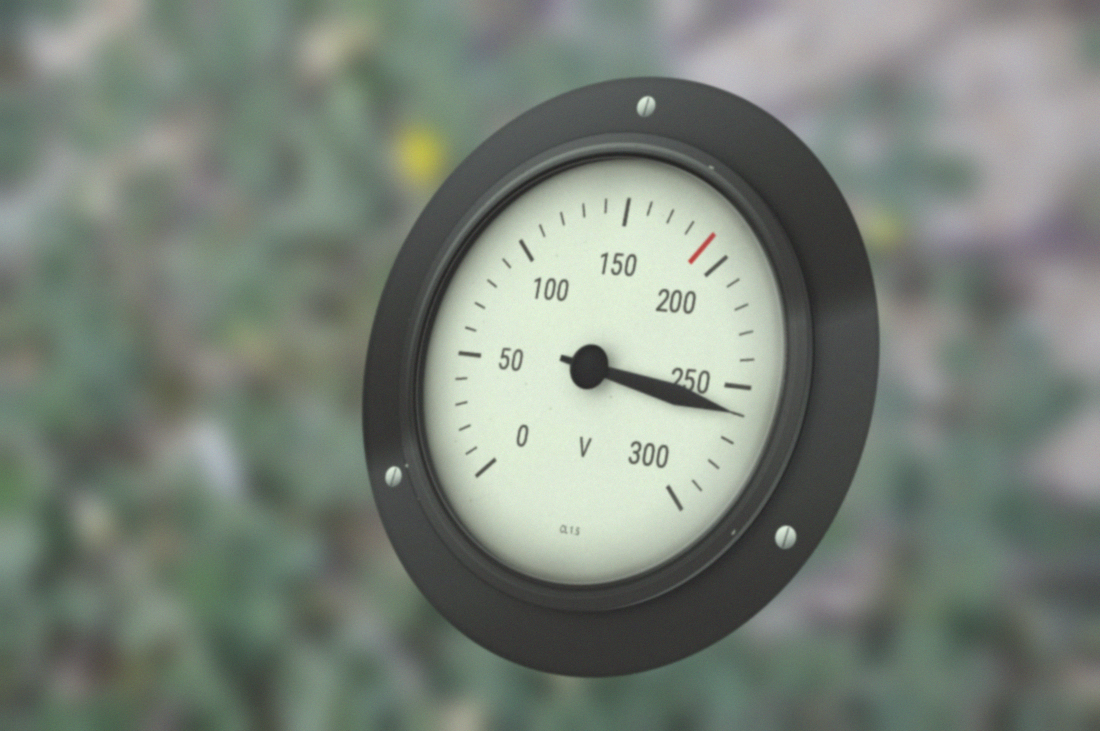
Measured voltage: 260
